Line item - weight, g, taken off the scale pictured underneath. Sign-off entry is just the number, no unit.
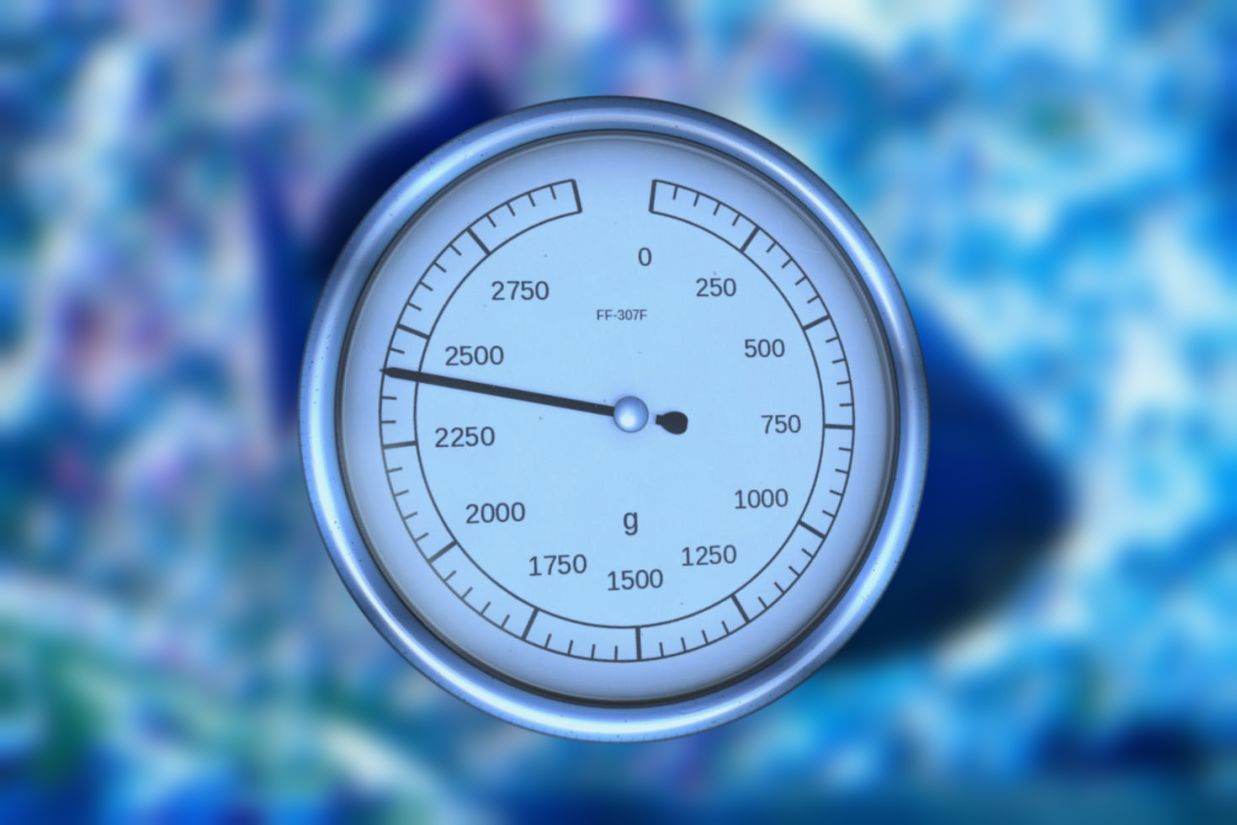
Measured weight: 2400
